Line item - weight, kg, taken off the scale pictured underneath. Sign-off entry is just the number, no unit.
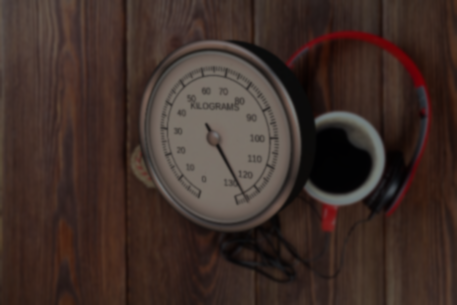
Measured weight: 125
